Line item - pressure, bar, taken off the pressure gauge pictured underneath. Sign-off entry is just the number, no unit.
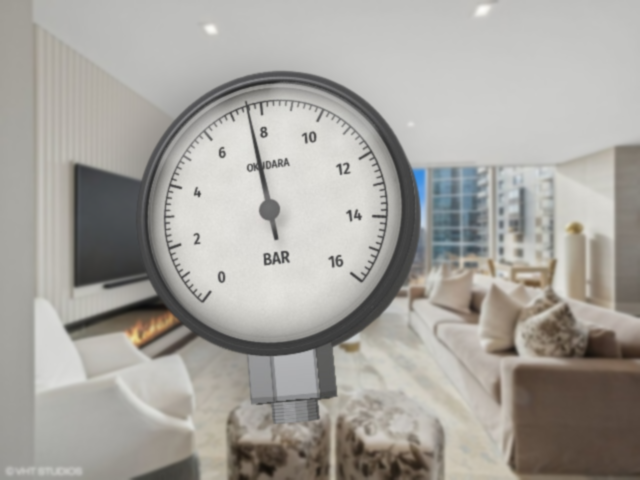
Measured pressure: 7.6
